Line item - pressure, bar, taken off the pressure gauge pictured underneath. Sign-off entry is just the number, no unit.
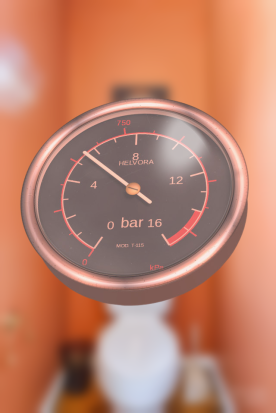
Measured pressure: 5.5
